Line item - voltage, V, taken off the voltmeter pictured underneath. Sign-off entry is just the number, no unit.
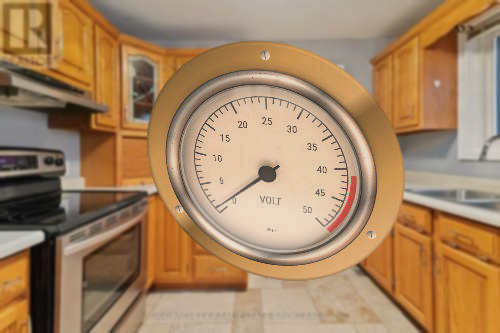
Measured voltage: 1
